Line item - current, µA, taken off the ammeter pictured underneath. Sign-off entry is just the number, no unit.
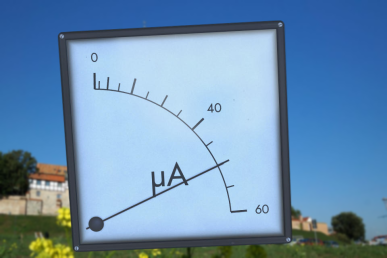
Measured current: 50
